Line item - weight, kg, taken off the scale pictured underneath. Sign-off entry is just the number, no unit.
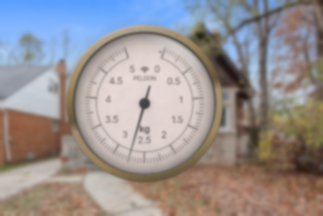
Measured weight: 2.75
